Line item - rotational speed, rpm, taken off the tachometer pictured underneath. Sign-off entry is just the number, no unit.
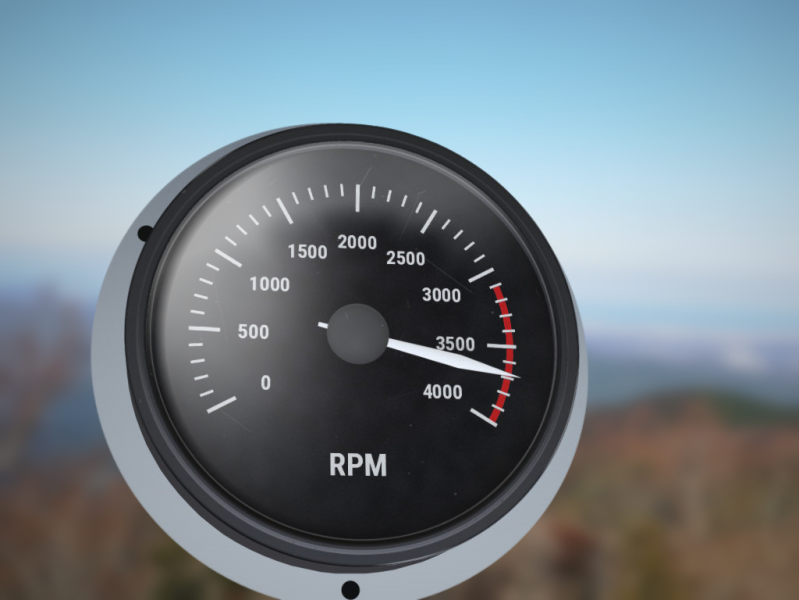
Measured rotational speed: 3700
